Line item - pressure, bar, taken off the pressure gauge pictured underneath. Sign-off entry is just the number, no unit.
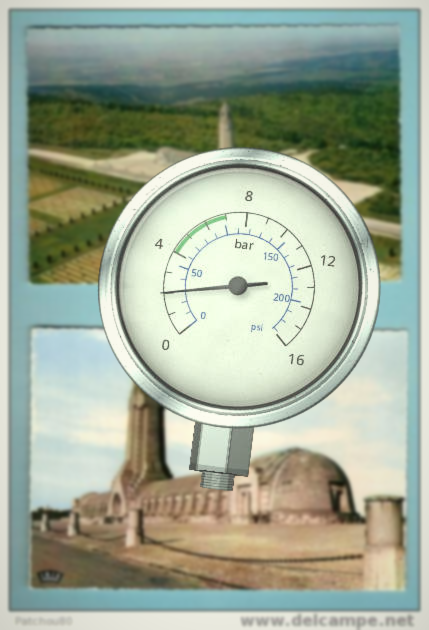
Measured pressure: 2
